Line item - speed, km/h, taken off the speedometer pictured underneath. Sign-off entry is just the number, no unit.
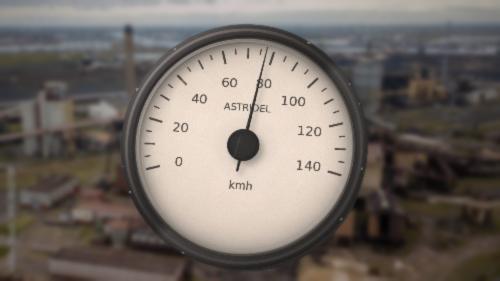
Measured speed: 77.5
